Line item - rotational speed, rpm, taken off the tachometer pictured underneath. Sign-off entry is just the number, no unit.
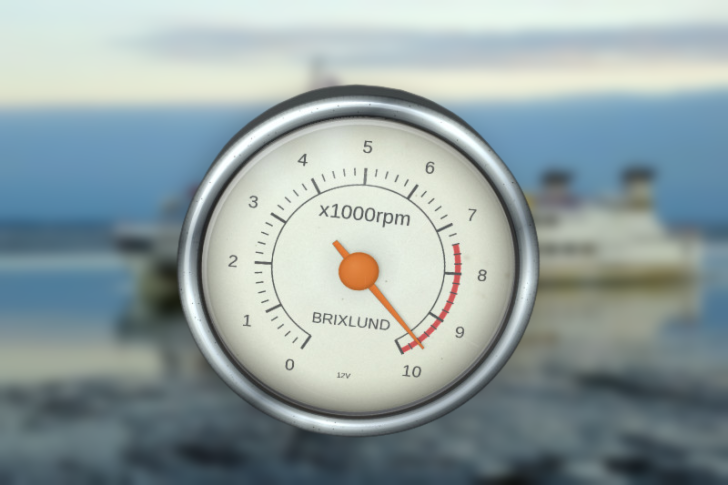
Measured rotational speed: 9600
